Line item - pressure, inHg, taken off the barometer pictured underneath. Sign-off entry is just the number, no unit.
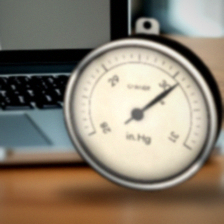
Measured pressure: 30.1
